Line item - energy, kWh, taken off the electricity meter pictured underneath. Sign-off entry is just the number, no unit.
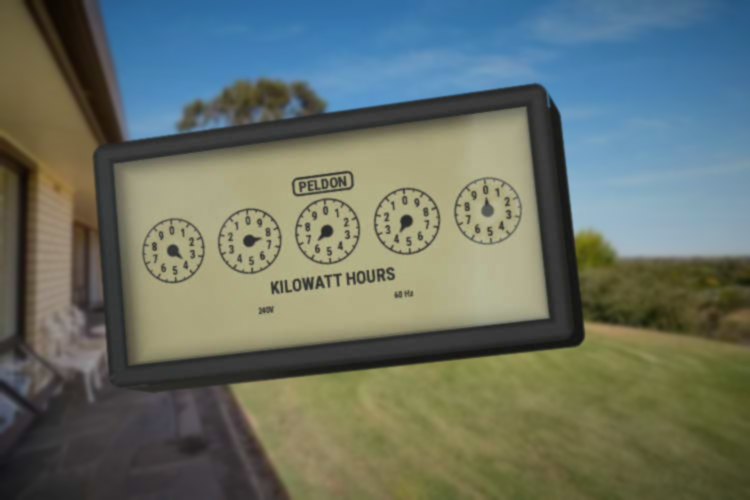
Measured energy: 37640
